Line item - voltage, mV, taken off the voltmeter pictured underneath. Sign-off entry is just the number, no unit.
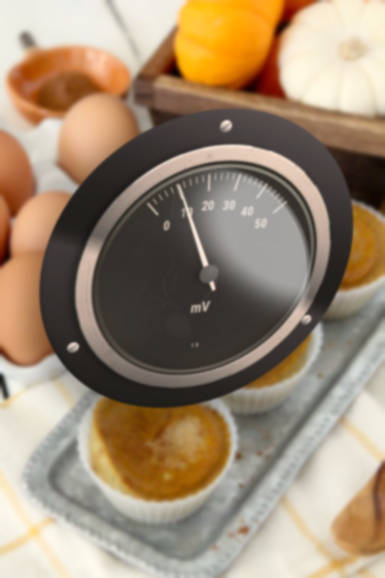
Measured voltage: 10
